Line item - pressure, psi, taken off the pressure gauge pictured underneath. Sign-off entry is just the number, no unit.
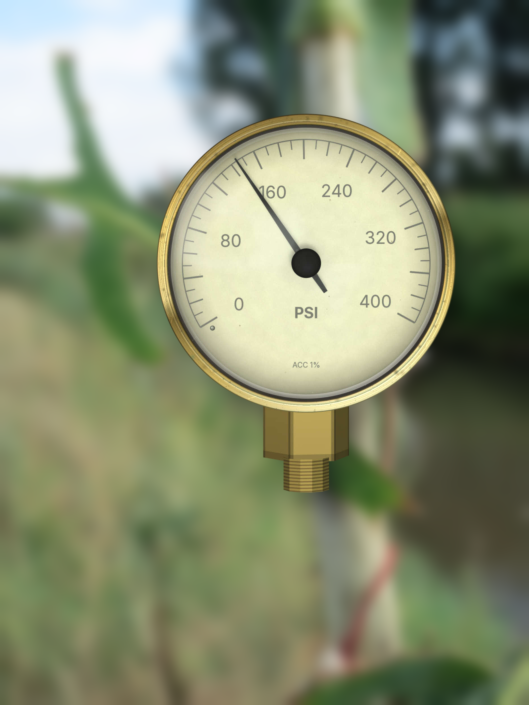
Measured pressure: 145
